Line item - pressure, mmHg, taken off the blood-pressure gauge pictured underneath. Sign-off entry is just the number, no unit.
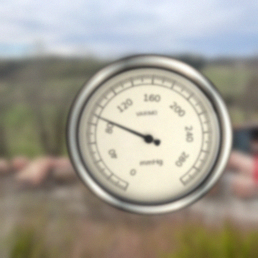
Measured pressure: 90
